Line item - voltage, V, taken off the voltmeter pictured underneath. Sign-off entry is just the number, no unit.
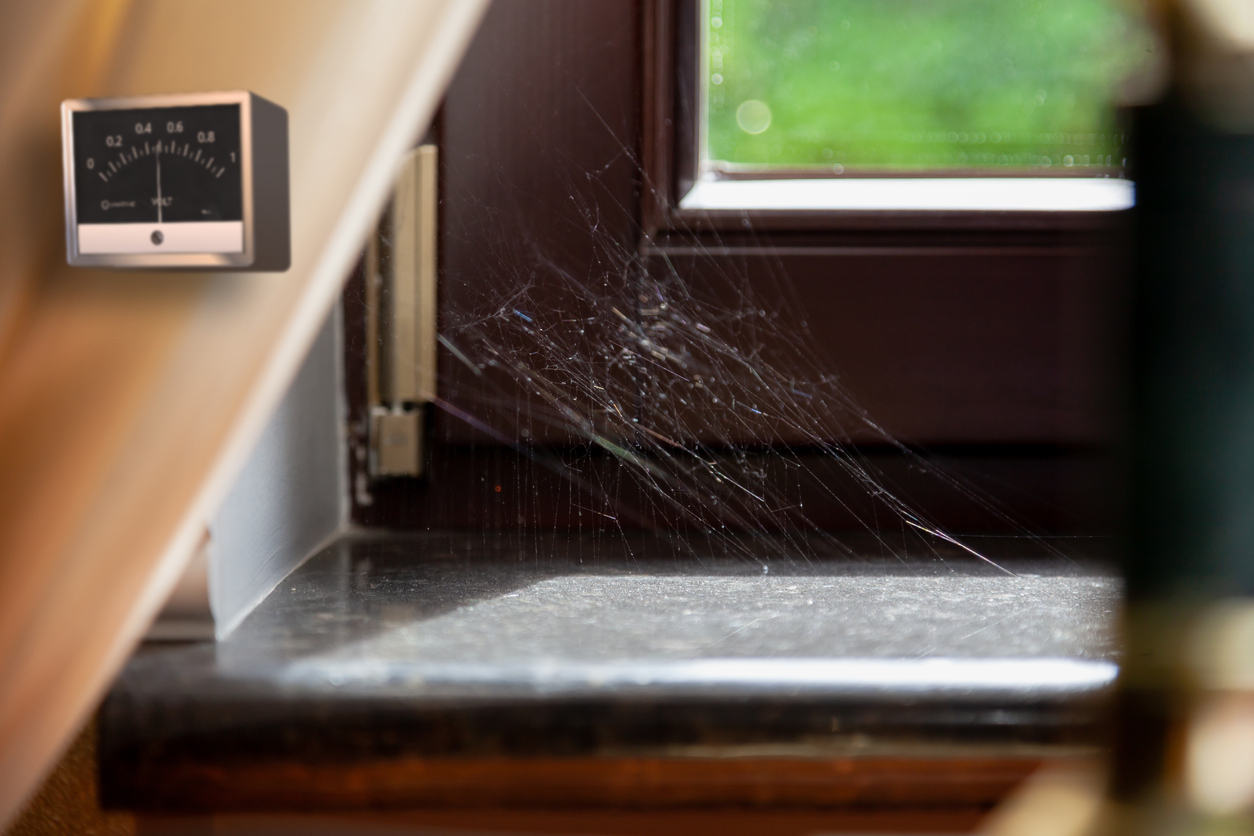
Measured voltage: 0.5
